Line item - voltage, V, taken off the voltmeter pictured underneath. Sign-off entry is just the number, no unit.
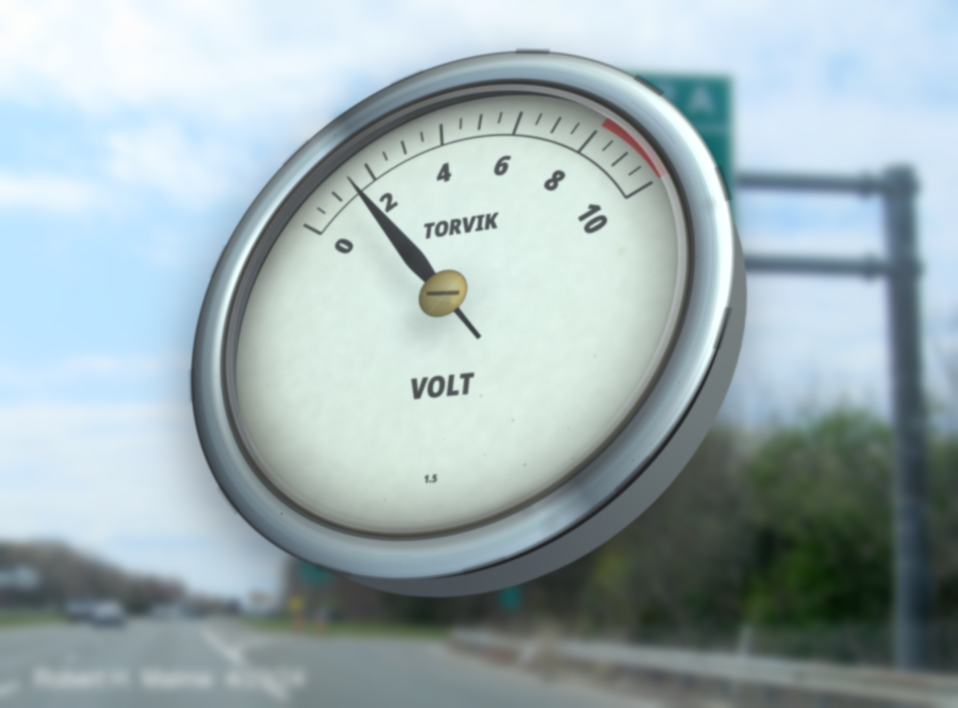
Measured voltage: 1.5
